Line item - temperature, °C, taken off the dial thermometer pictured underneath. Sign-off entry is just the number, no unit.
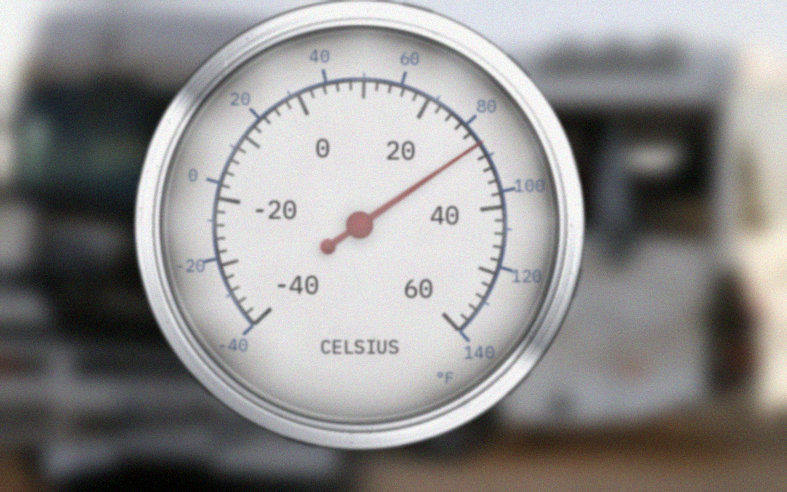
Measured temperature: 30
